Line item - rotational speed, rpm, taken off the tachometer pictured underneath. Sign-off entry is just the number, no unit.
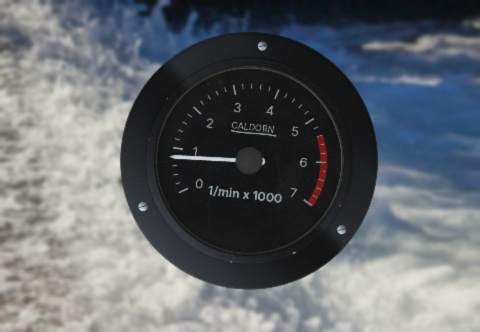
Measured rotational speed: 800
